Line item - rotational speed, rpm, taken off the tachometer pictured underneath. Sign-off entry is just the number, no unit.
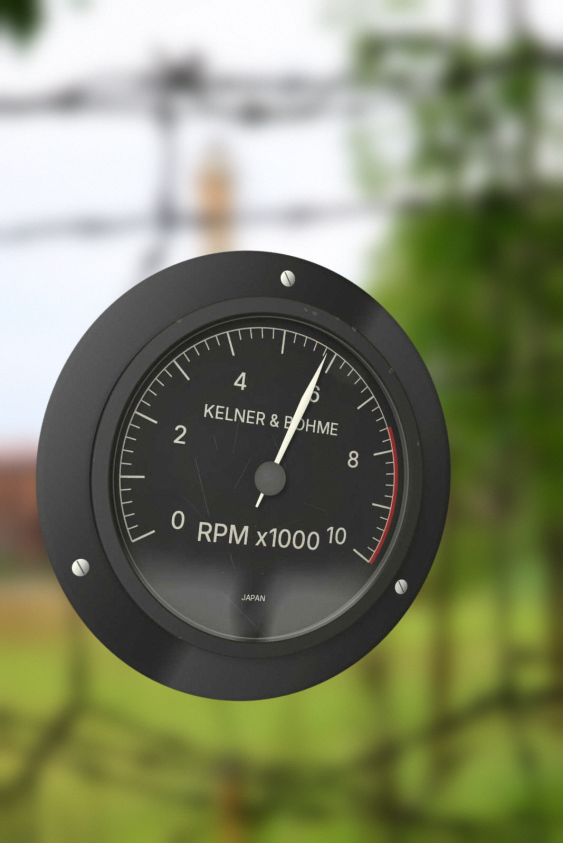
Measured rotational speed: 5800
